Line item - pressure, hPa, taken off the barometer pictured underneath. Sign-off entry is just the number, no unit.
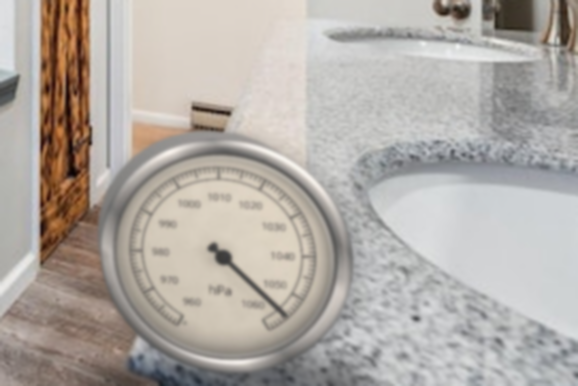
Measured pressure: 1055
